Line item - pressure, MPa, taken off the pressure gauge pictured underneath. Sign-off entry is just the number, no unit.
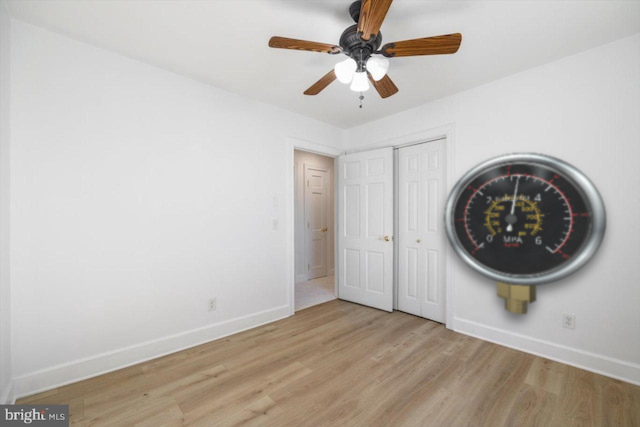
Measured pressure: 3.2
